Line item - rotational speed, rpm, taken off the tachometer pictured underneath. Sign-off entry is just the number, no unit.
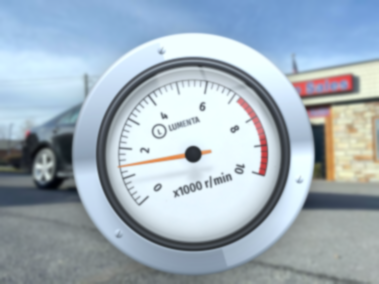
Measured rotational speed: 1400
